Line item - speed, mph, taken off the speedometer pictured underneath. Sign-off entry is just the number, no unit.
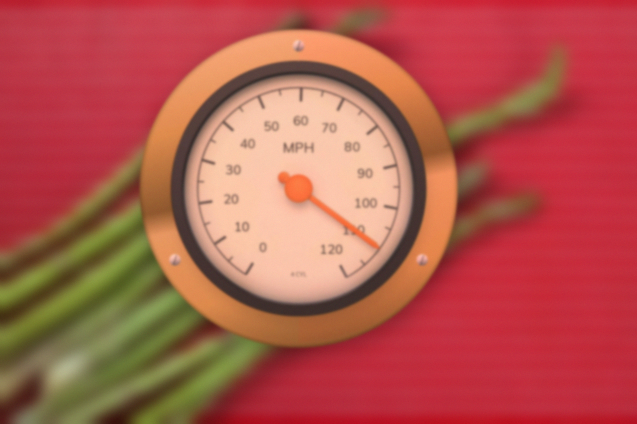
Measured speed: 110
